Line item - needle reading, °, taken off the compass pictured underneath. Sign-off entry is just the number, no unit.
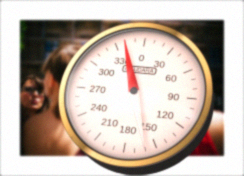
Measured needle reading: 340
